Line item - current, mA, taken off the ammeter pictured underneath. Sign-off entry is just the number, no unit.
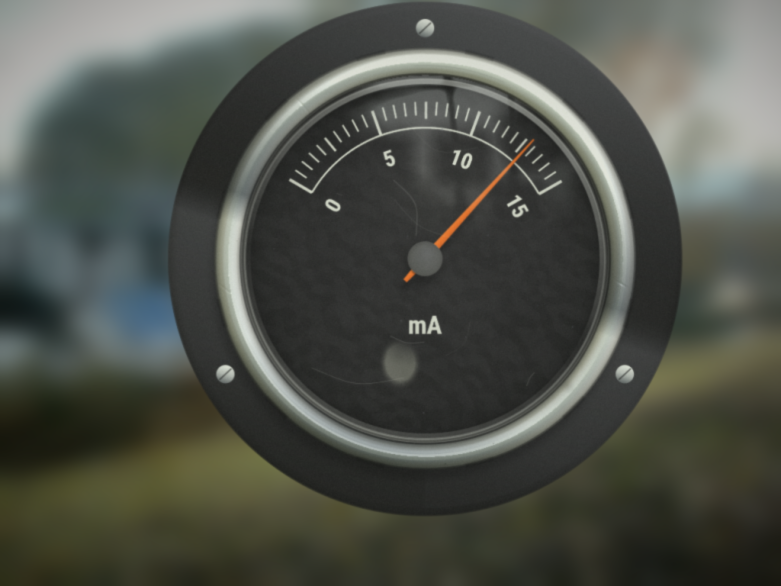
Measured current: 12.75
